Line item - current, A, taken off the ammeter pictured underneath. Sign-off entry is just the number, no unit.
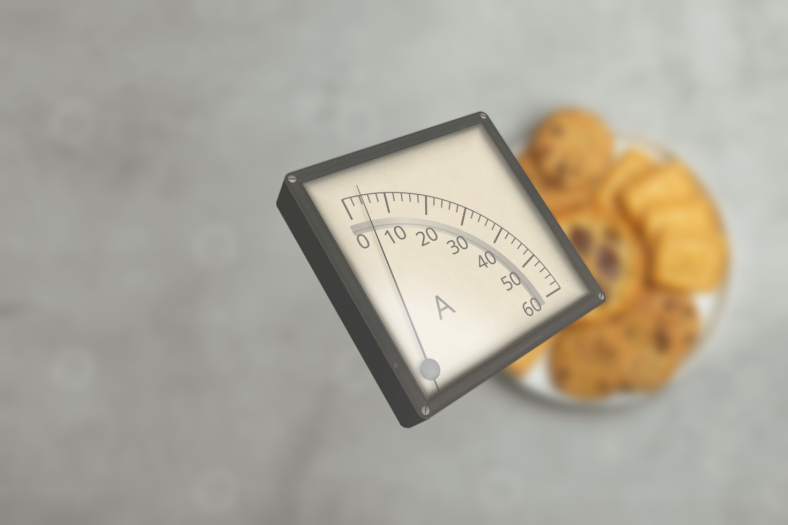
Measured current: 4
